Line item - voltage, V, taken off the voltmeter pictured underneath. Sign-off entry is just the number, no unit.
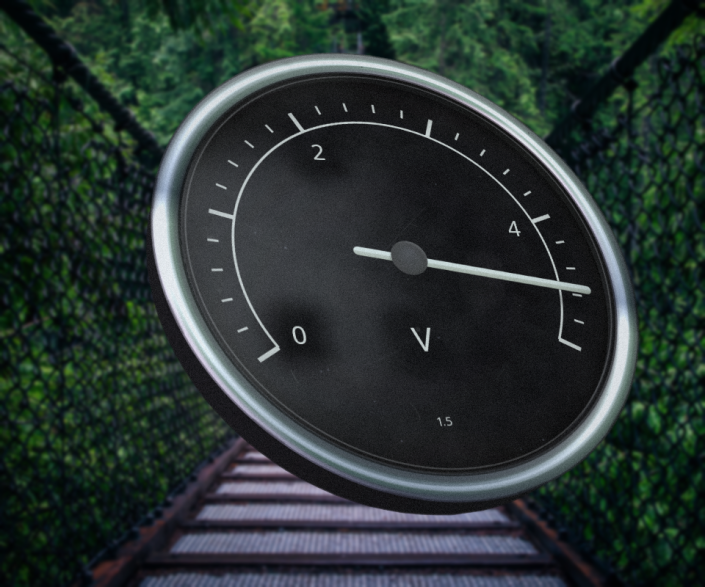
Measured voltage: 4.6
